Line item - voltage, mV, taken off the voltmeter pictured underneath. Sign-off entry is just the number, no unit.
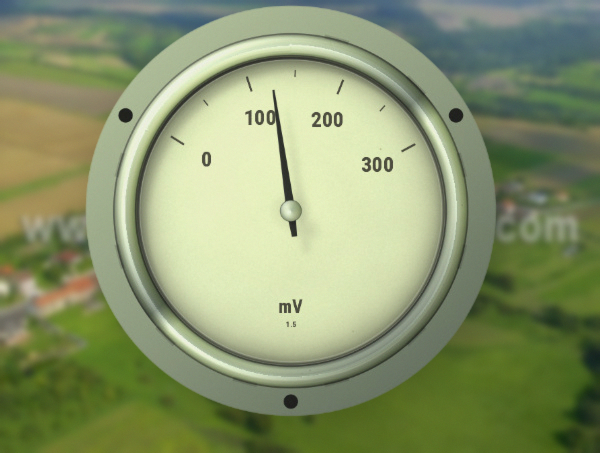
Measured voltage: 125
